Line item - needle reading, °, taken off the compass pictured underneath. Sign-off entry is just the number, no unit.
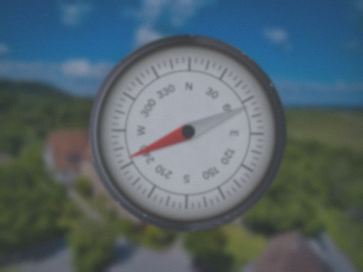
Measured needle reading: 245
